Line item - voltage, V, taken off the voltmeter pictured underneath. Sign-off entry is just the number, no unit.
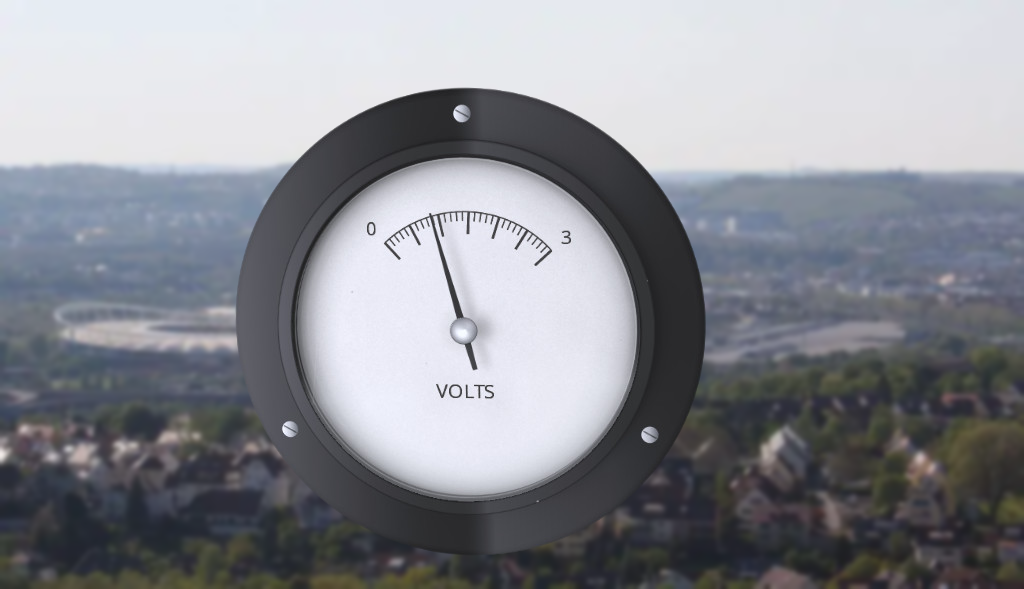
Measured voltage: 0.9
